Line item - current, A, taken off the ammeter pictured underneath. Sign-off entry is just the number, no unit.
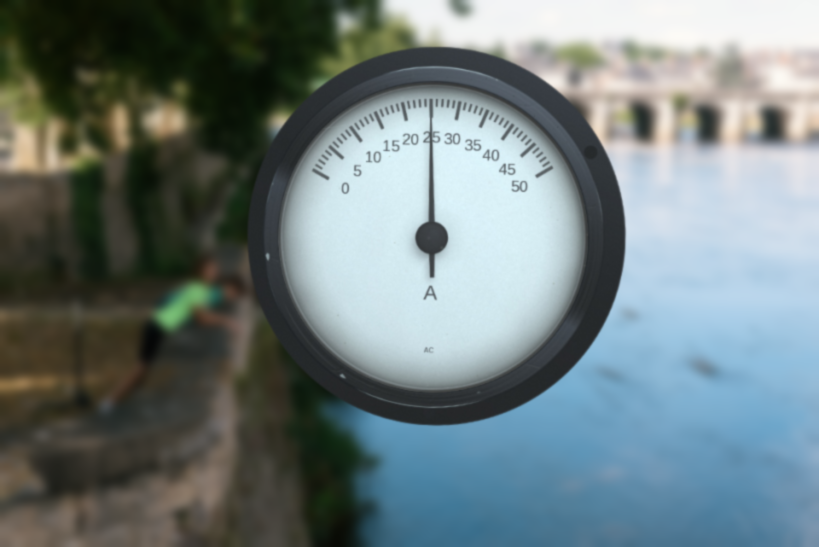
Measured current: 25
